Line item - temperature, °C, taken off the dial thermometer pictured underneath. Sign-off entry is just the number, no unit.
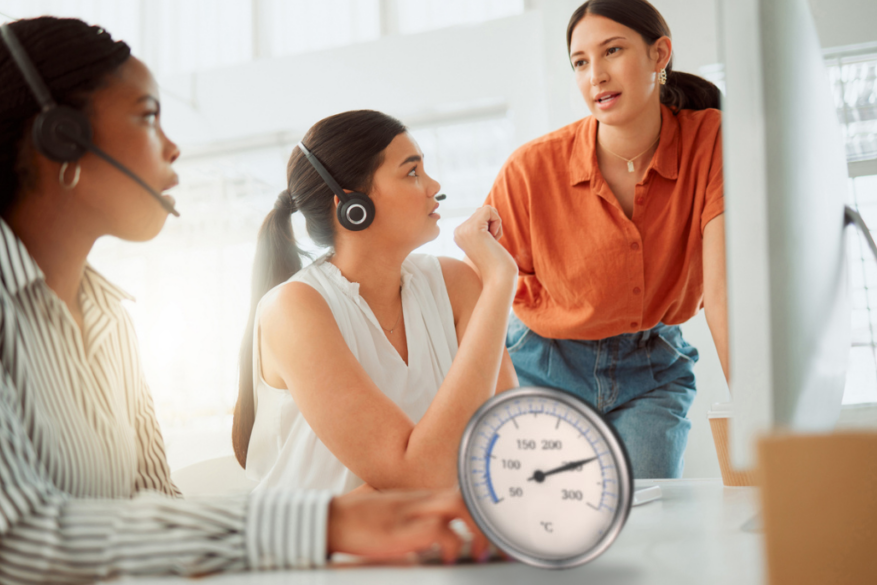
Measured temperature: 250
